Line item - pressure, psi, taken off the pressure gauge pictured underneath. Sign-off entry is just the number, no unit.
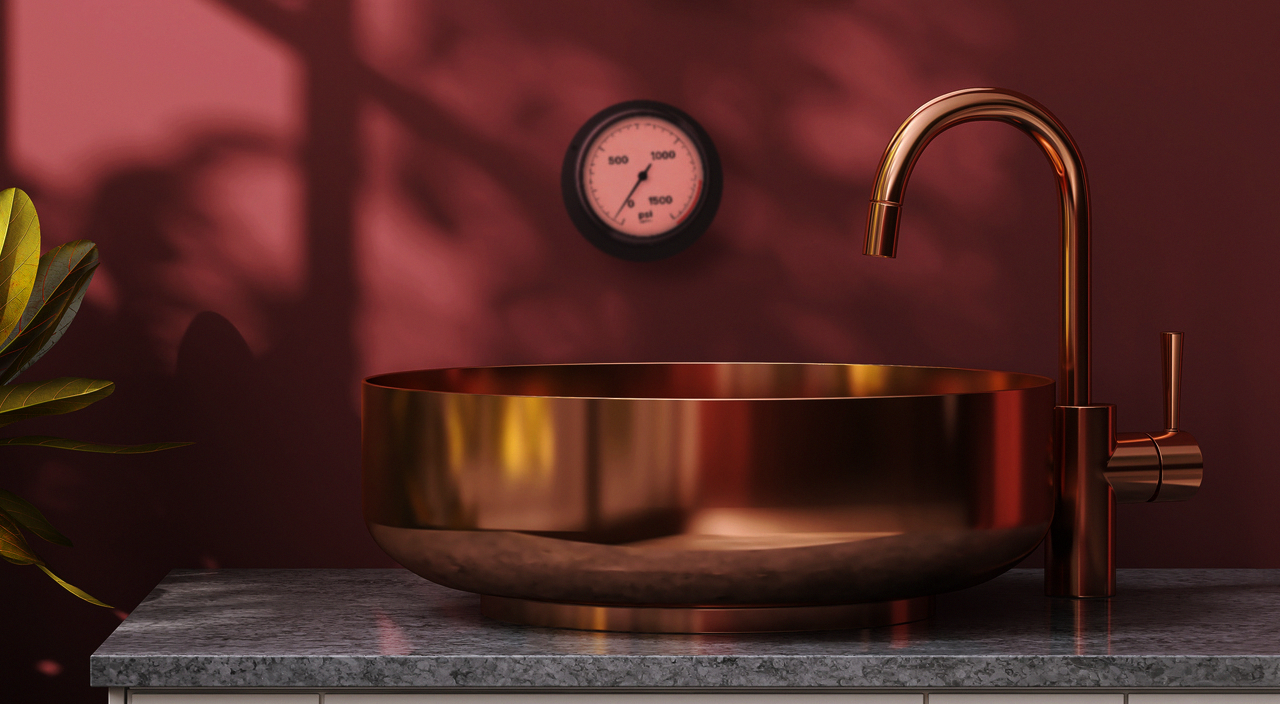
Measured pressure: 50
